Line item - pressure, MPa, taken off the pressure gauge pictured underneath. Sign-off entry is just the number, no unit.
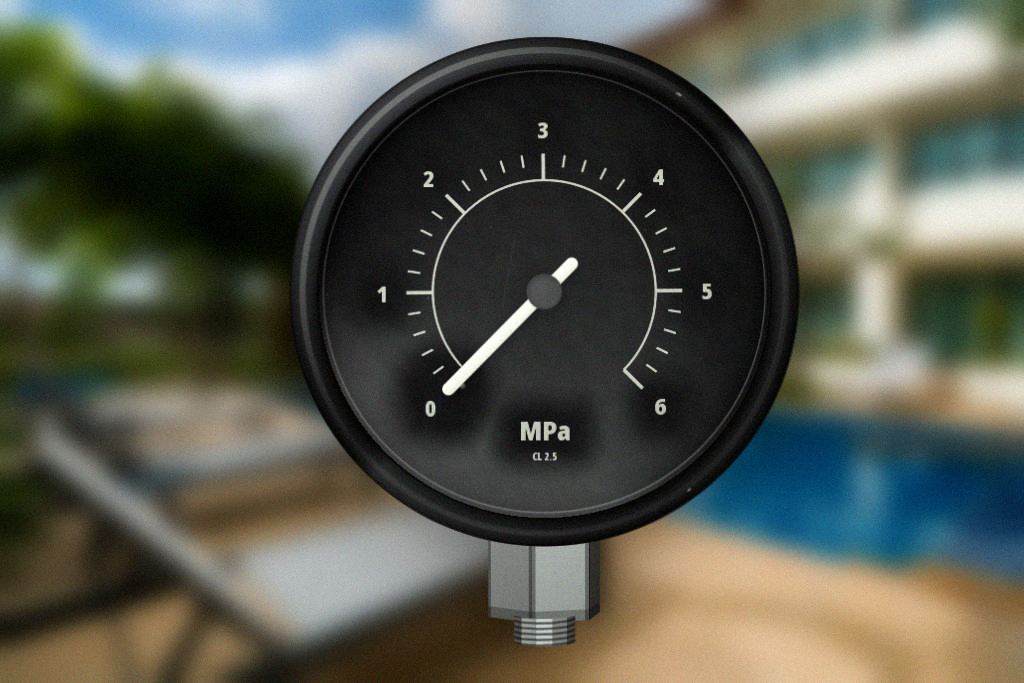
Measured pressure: 0
